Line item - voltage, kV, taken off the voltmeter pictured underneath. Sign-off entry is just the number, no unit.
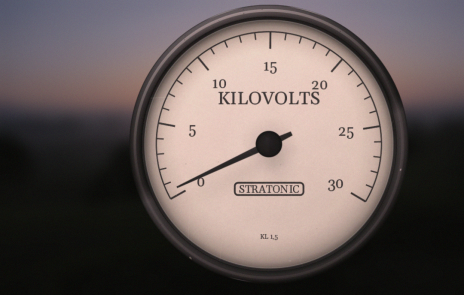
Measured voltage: 0.5
